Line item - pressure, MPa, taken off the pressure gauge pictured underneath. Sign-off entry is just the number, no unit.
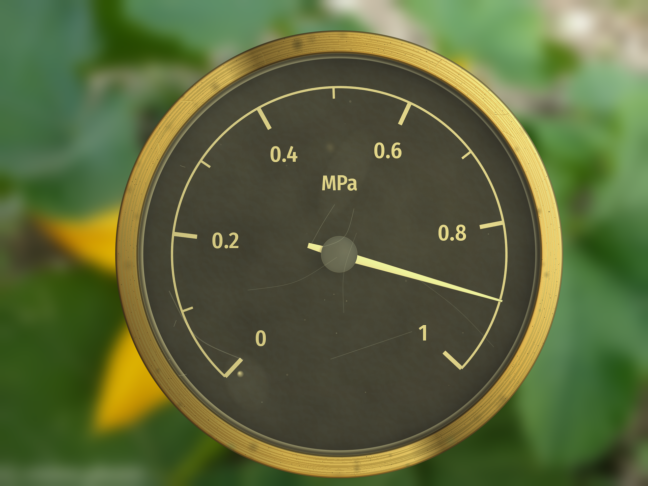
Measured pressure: 0.9
